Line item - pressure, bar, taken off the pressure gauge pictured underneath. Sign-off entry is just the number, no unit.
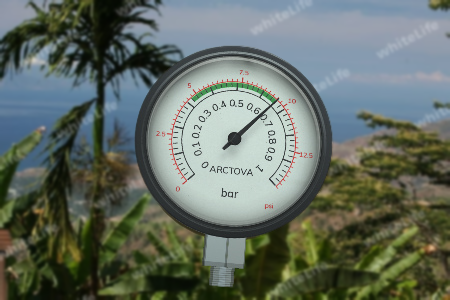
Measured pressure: 0.66
